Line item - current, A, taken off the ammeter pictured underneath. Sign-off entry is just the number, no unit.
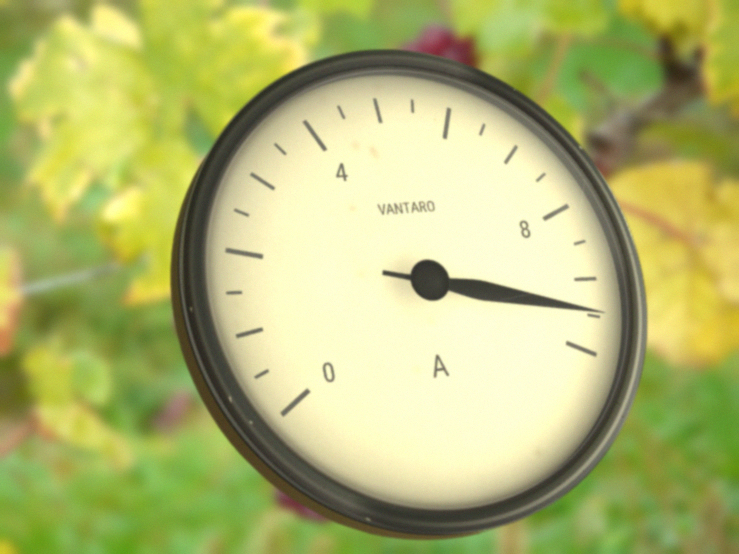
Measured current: 9.5
